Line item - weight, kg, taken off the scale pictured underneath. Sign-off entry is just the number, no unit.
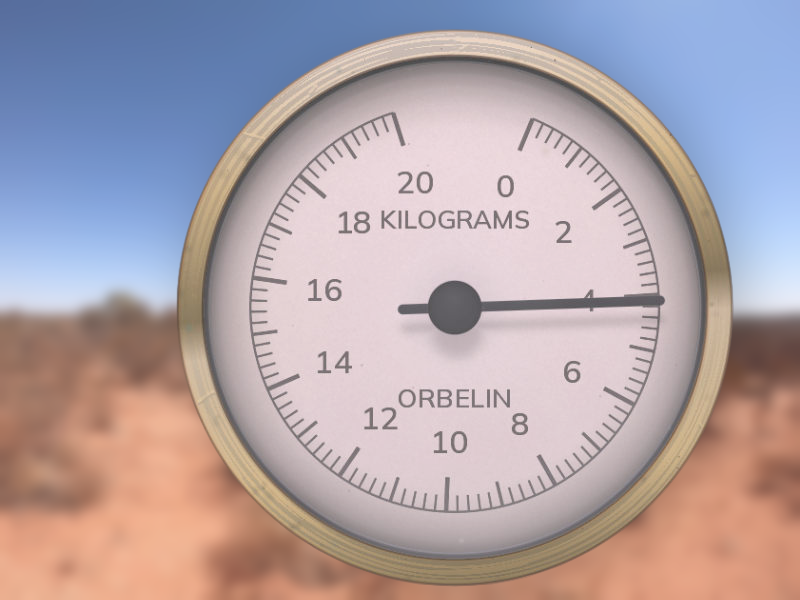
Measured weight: 4.1
